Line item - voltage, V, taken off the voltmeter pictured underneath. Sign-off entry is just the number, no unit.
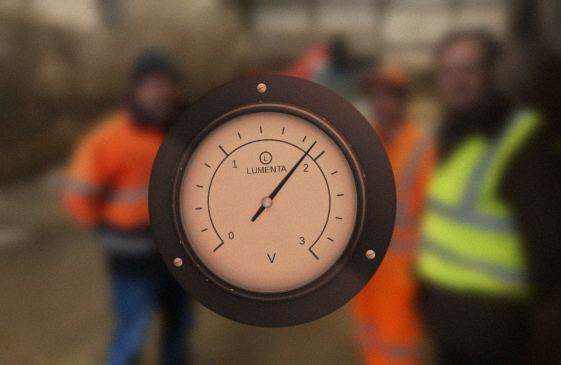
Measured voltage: 1.9
